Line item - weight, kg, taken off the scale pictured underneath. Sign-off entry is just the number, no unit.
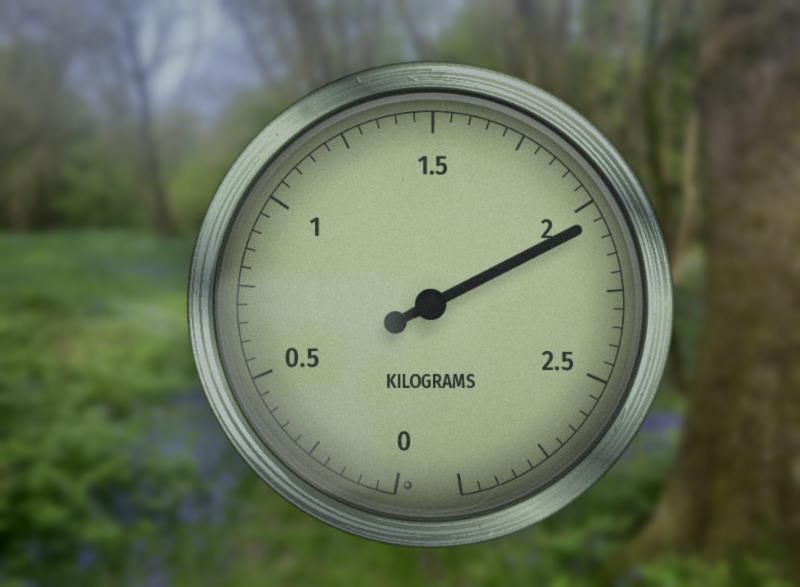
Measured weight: 2.05
